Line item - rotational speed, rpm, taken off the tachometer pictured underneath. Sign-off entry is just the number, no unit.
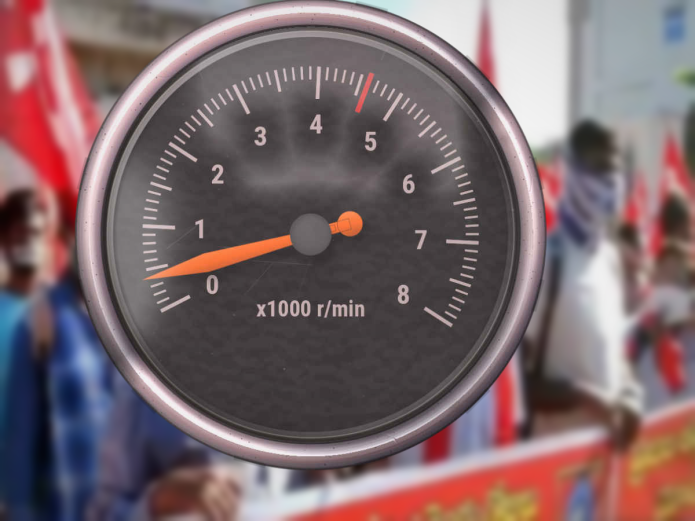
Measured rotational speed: 400
